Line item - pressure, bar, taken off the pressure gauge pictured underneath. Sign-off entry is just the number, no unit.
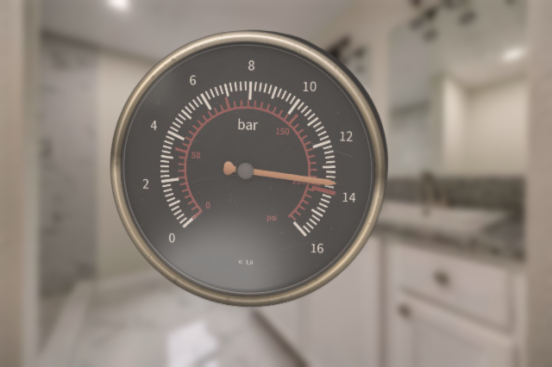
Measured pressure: 13.6
